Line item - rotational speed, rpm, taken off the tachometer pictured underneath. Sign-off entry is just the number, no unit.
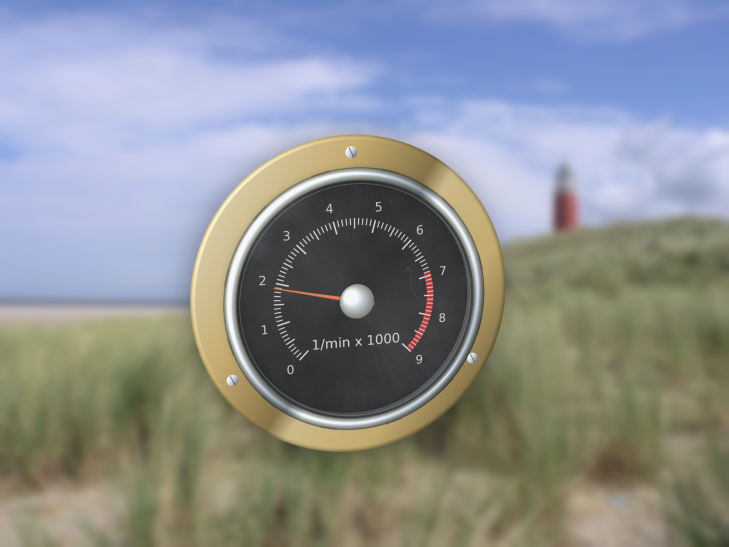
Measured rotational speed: 1900
